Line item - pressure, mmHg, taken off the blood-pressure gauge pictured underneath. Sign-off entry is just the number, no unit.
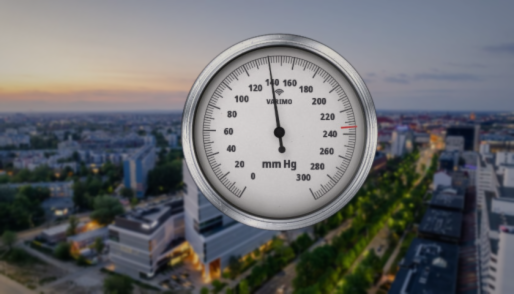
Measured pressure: 140
